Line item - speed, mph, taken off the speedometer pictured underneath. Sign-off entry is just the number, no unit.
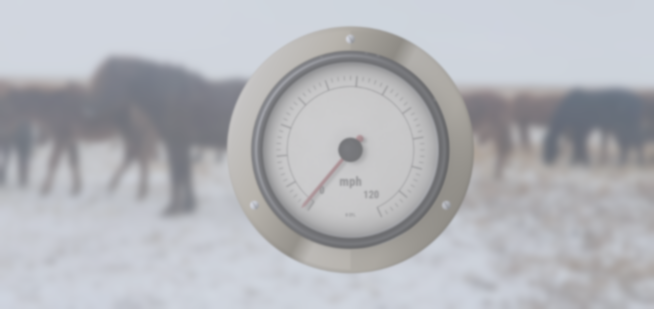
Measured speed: 2
